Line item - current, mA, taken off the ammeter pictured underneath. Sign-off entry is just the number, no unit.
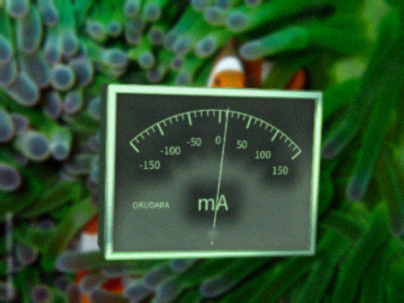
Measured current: 10
